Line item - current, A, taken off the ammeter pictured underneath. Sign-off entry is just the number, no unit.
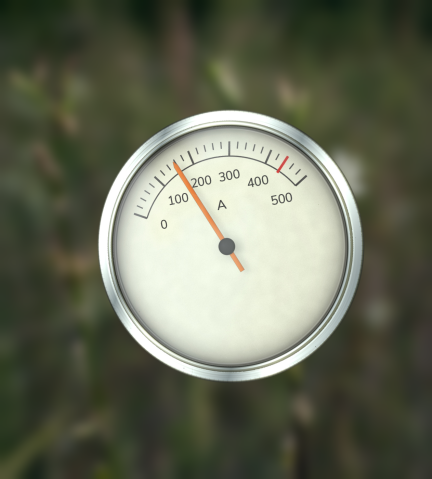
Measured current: 160
